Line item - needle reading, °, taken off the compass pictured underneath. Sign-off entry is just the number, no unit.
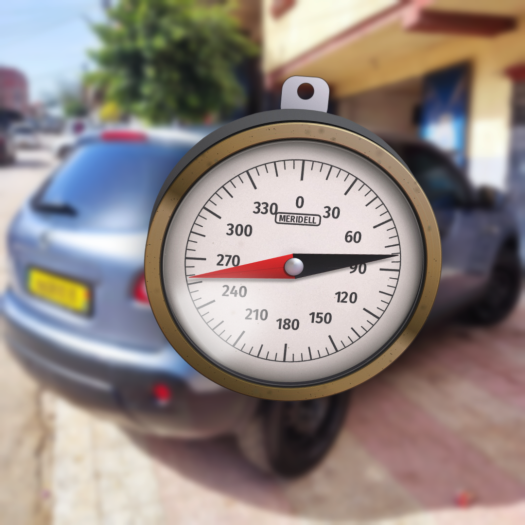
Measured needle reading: 260
